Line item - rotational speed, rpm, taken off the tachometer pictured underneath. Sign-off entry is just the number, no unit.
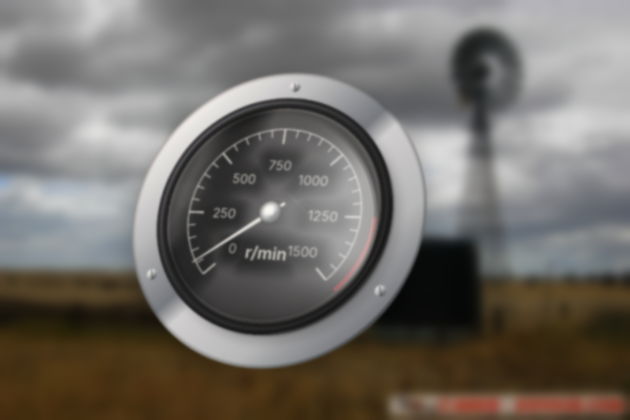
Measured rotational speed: 50
